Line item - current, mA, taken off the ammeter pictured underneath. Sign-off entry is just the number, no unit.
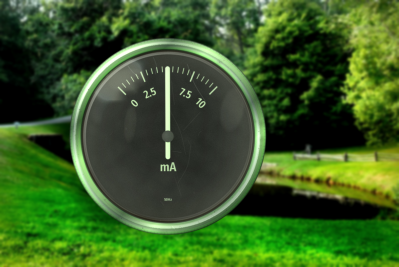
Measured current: 5
